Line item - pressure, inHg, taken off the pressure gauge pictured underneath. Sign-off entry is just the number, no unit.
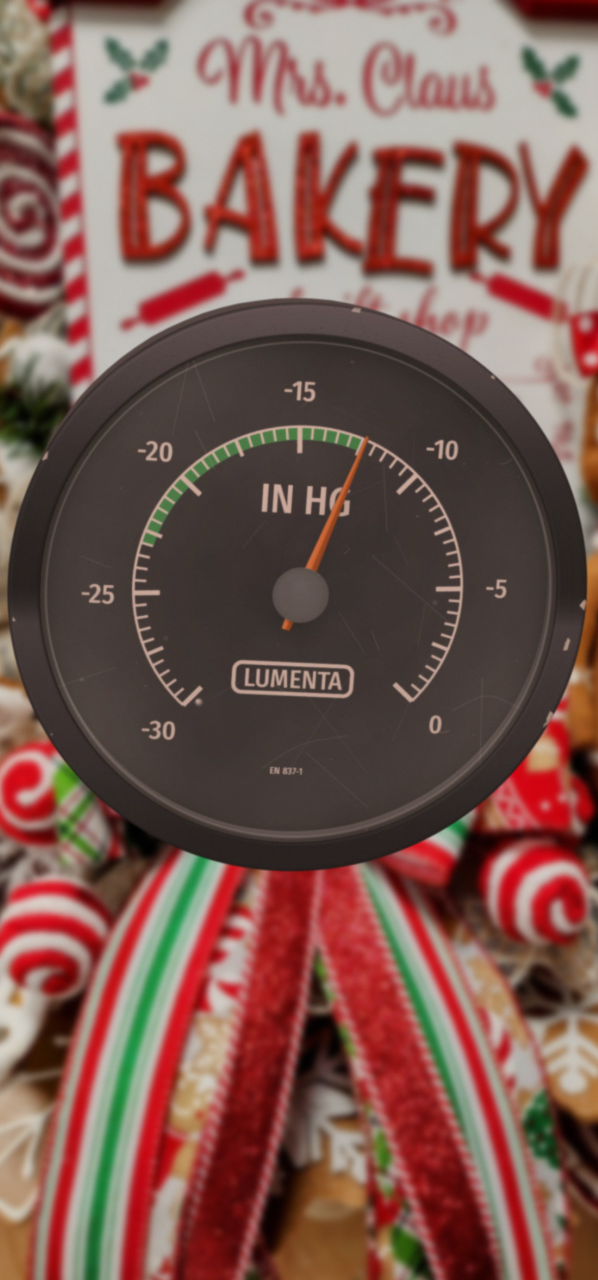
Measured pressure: -12.5
